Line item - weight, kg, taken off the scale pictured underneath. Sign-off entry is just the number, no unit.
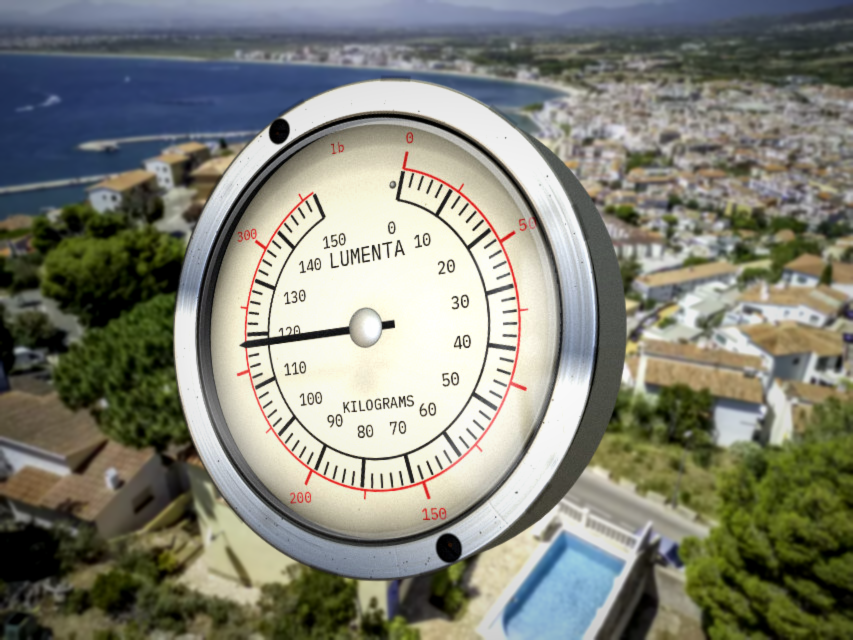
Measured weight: 118
